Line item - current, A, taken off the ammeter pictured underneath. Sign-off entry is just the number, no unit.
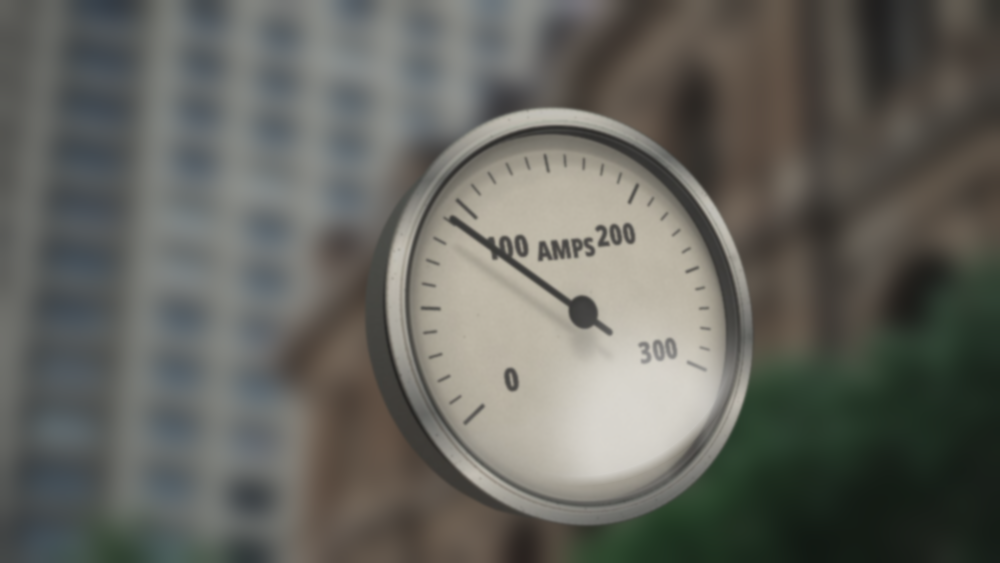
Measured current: 90
